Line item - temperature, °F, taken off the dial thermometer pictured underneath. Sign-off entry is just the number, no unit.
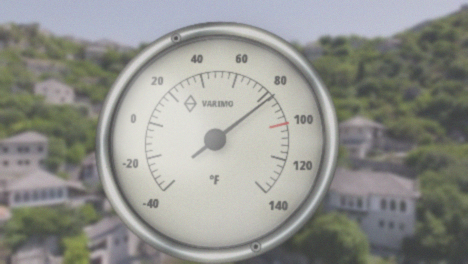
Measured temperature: 84
